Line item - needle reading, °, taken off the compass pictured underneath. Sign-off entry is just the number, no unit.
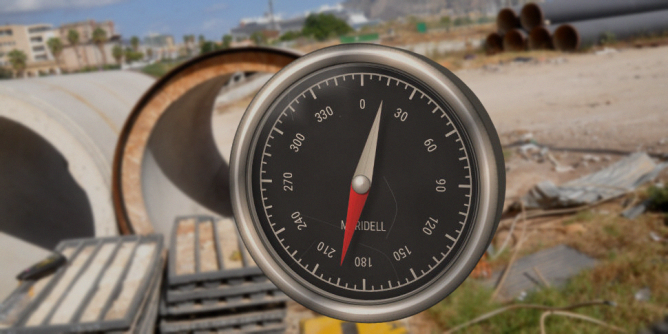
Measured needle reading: 195
